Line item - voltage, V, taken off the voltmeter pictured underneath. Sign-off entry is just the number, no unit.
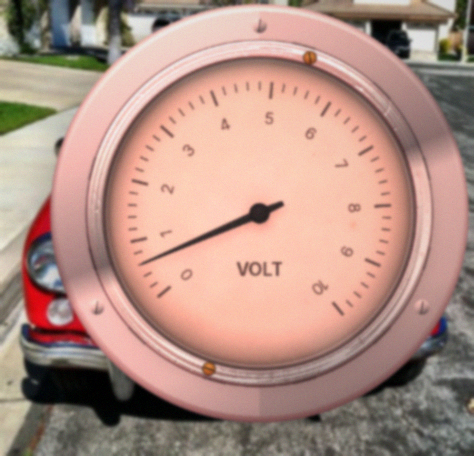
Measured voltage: 0.6
